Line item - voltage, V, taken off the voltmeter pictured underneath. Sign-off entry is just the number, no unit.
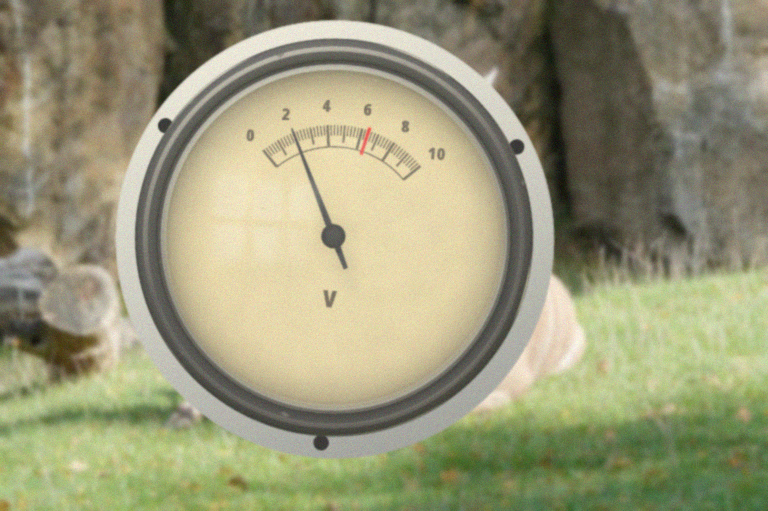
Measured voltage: 2
